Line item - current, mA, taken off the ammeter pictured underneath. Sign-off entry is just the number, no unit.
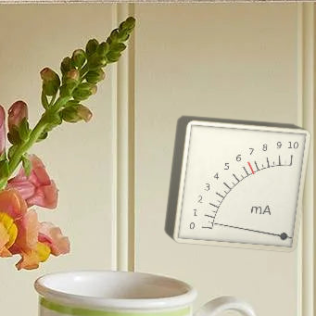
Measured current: 0.5
